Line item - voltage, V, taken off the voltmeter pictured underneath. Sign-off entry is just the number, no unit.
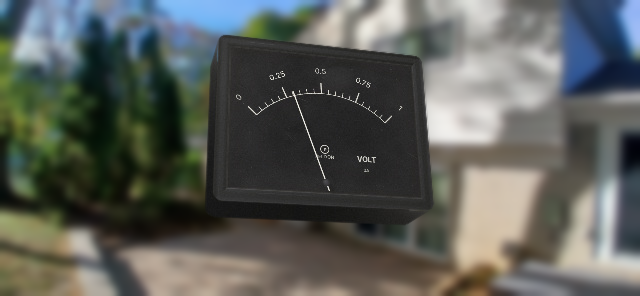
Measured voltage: 0.3
